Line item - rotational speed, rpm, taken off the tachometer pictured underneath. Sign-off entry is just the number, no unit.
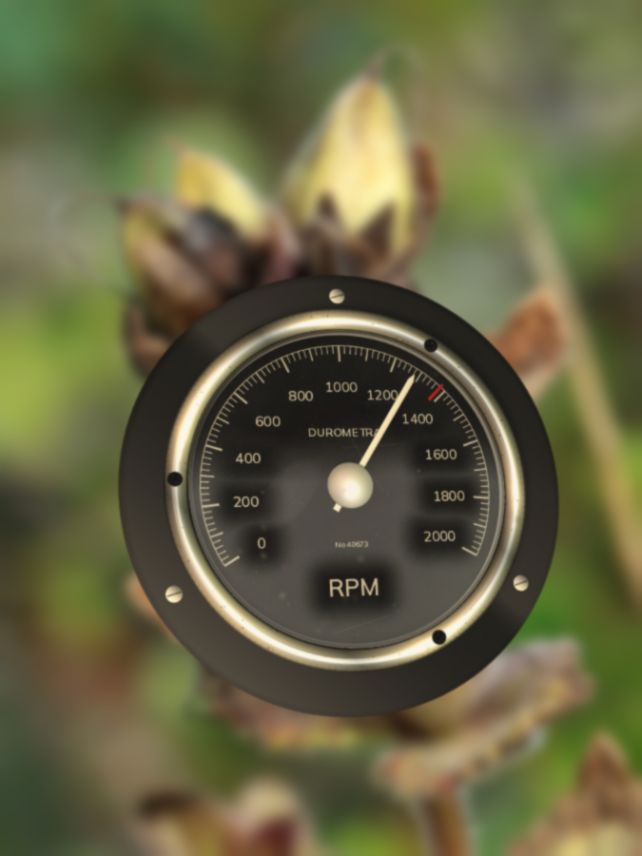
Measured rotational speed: 1280
